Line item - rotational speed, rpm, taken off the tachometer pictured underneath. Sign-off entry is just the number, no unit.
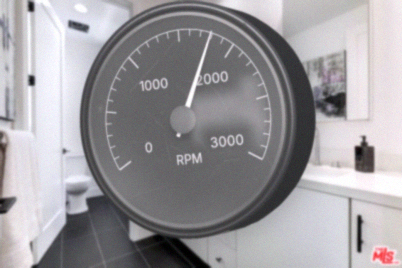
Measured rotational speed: 1800
